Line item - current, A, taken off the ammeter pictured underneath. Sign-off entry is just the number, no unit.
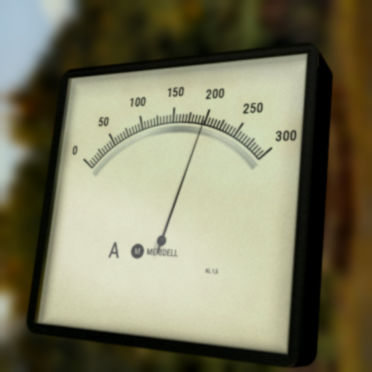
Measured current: 200
